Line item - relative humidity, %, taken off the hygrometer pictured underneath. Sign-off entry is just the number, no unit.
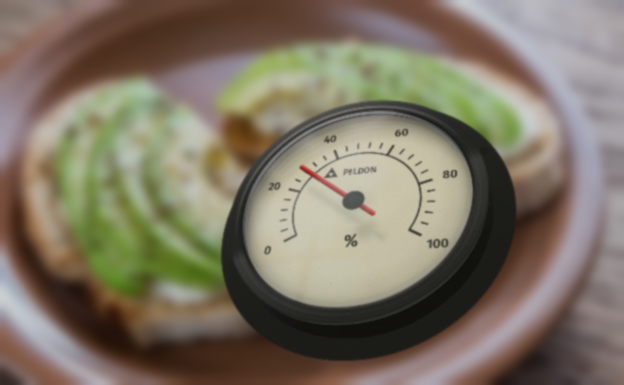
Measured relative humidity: 28
